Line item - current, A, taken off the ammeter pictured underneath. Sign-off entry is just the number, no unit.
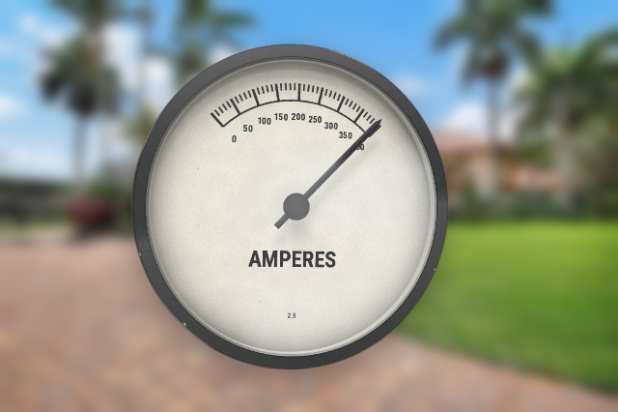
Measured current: 390
